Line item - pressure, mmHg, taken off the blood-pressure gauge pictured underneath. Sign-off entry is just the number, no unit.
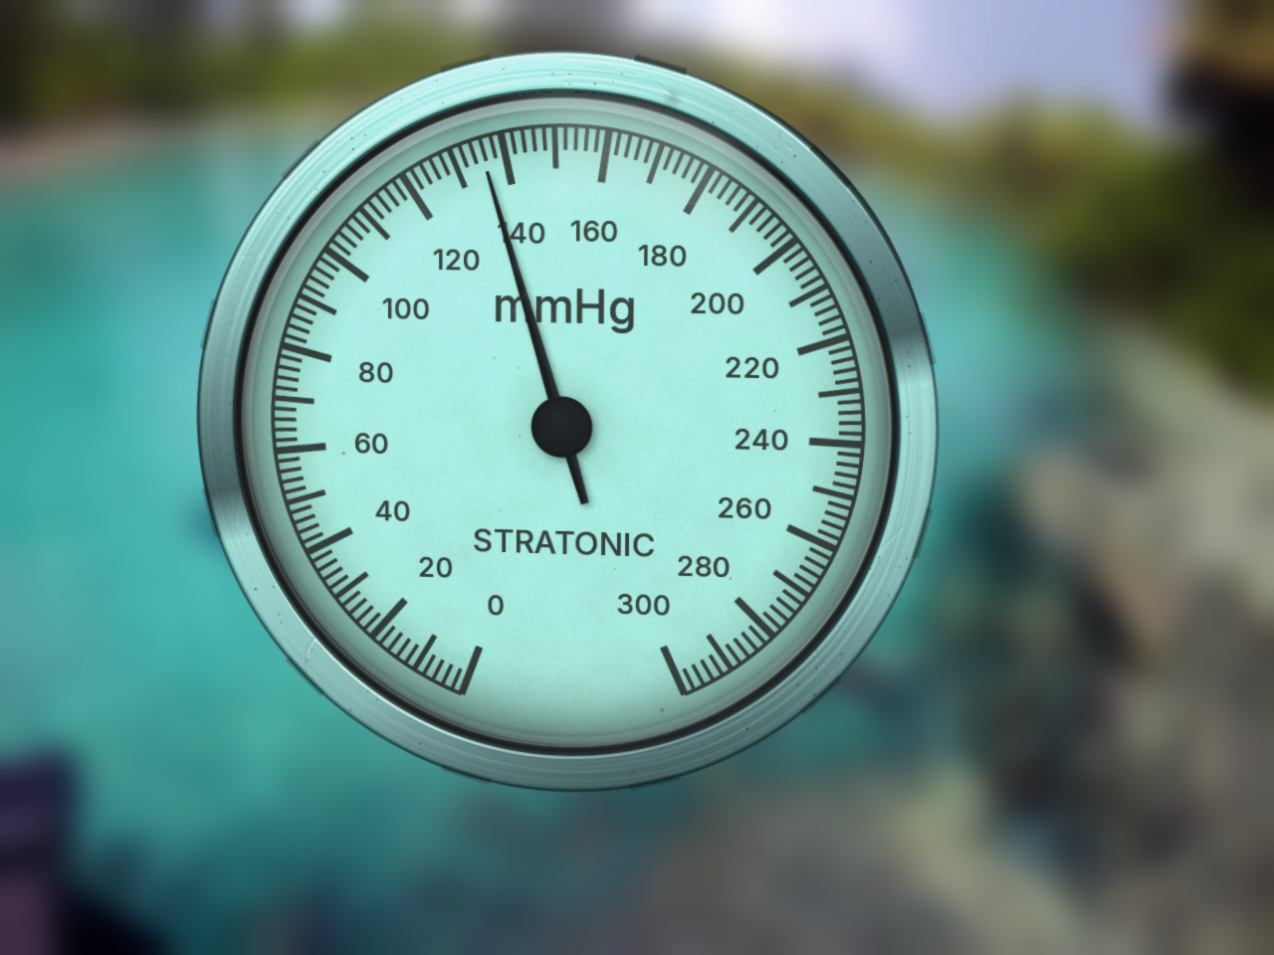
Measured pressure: 136
